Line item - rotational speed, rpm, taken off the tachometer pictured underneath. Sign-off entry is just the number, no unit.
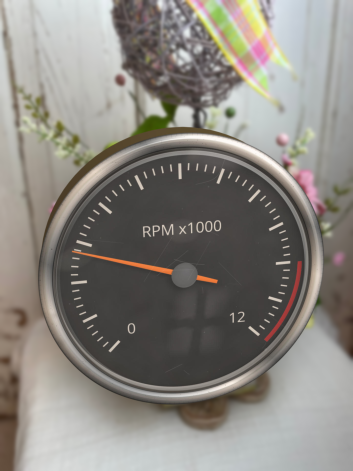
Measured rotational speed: 2800
